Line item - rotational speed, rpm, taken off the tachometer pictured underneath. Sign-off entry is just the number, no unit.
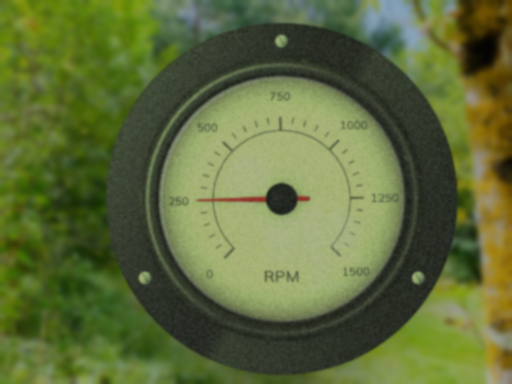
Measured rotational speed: 250
